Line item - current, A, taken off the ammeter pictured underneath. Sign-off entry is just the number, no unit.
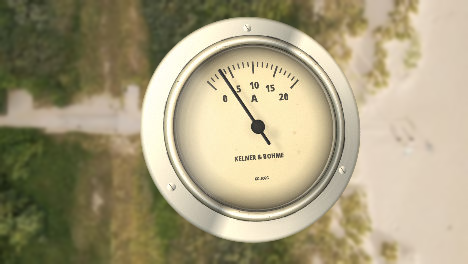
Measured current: 3
